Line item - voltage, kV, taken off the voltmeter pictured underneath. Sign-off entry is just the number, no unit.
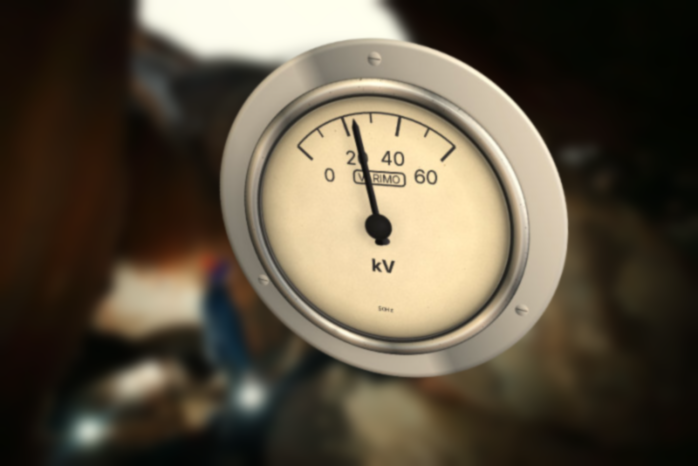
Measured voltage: 25
